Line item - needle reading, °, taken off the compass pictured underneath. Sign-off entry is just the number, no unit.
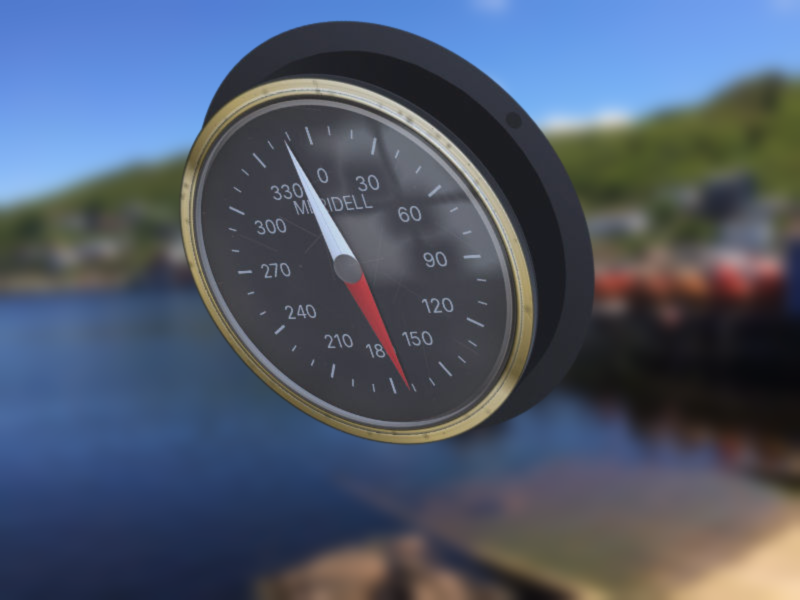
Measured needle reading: 170
